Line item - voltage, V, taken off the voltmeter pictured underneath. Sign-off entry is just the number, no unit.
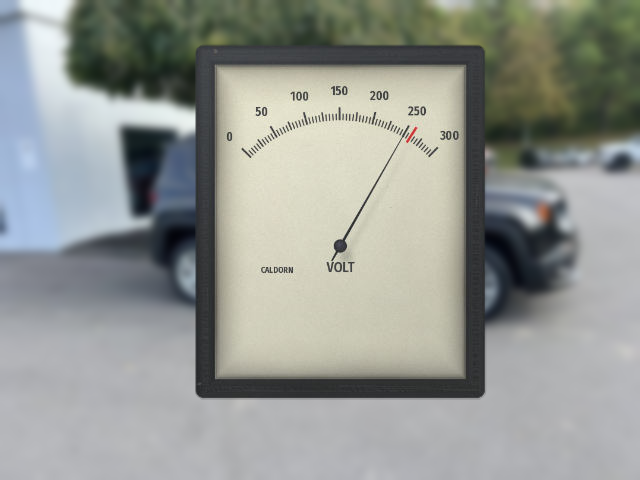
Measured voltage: 250
